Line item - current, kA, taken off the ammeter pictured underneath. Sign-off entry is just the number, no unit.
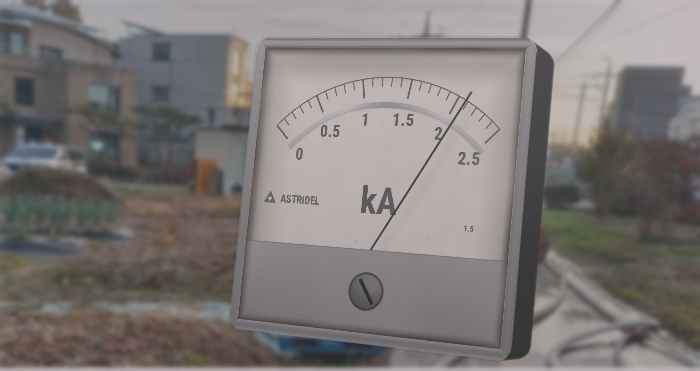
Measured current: 2.1
